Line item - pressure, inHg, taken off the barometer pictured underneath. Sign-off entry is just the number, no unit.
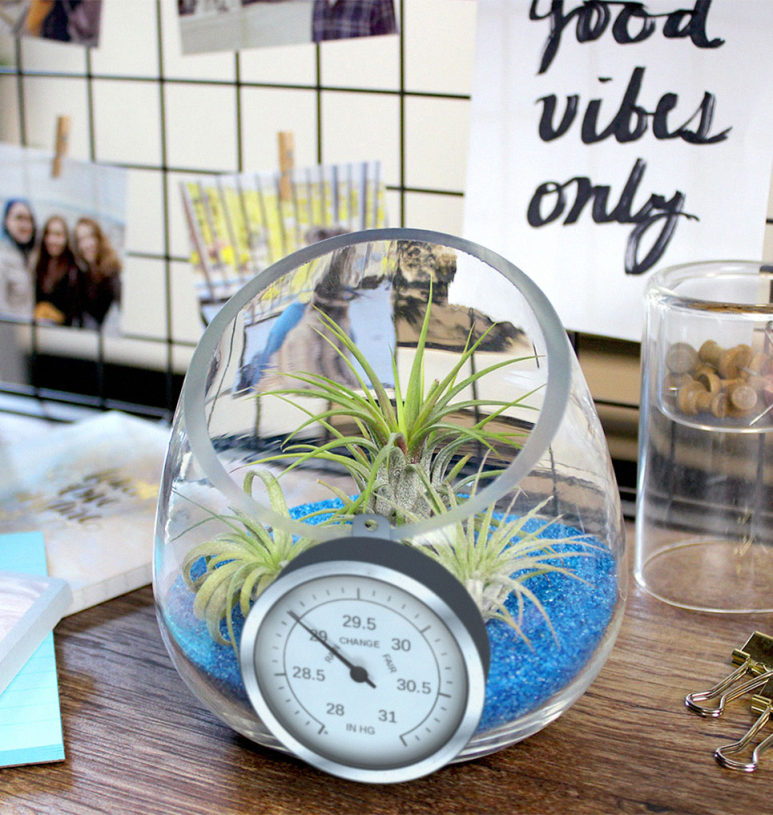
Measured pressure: 29
